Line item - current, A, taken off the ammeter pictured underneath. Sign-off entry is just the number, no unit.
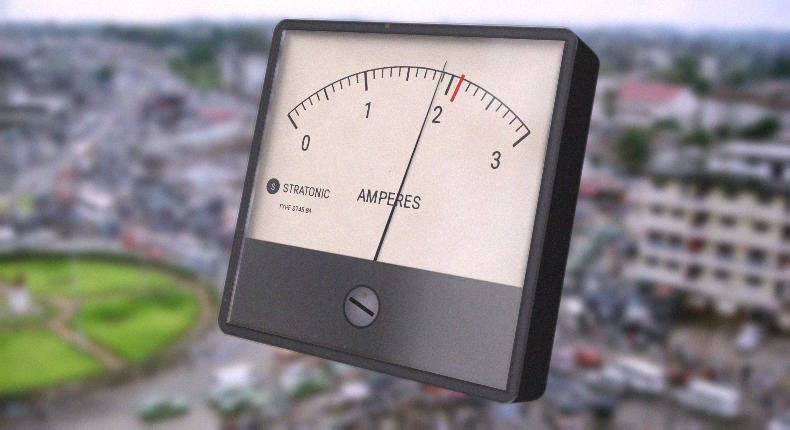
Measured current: 1.9
